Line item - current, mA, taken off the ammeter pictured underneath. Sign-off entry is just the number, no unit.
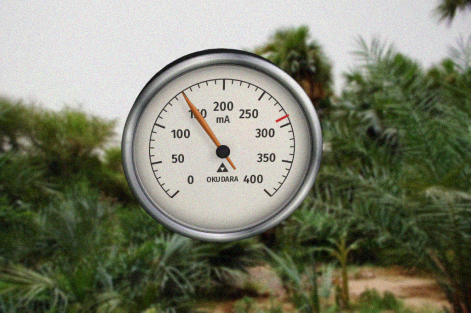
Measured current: 150
